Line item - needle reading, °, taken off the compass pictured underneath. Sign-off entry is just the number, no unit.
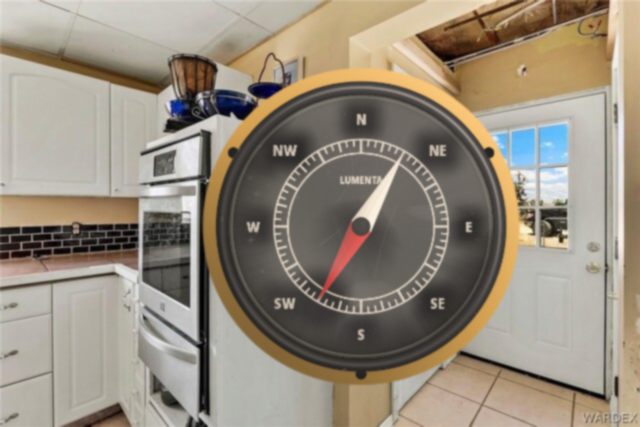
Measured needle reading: 210
